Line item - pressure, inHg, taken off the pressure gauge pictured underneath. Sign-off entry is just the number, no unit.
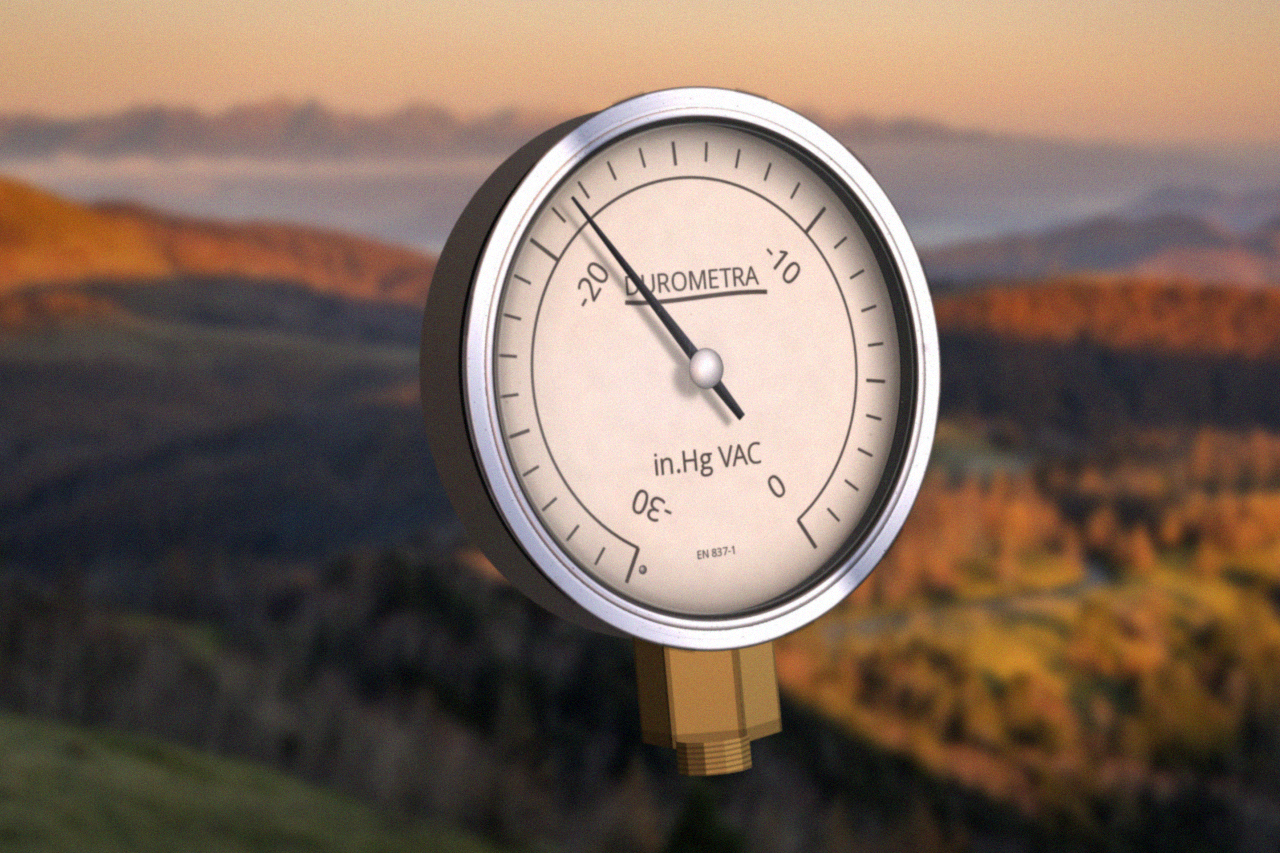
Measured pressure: -18.5
